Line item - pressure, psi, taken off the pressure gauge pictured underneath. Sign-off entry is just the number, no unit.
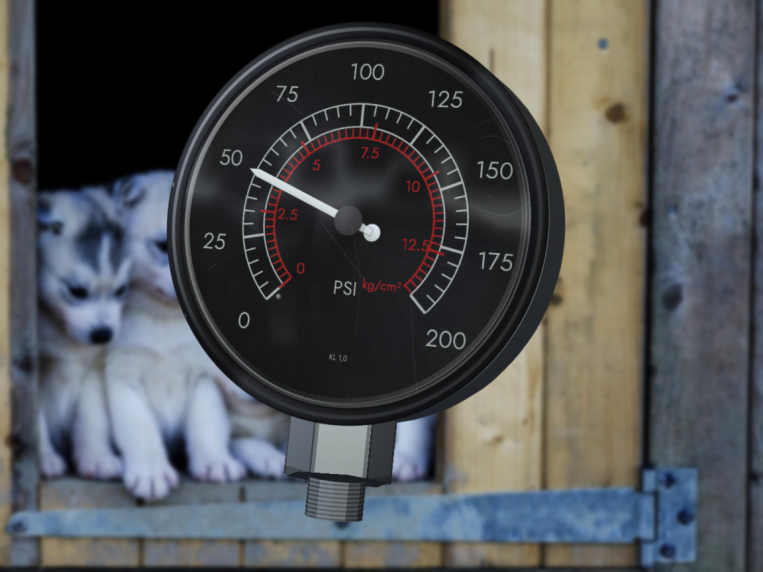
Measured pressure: 50
